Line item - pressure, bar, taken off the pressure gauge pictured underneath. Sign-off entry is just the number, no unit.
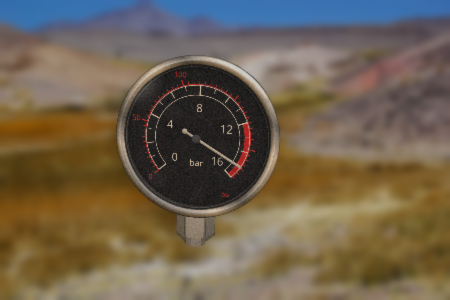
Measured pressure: 15
